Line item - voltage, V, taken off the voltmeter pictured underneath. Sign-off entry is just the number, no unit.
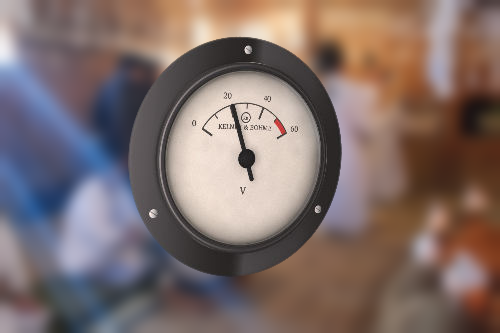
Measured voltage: 20
